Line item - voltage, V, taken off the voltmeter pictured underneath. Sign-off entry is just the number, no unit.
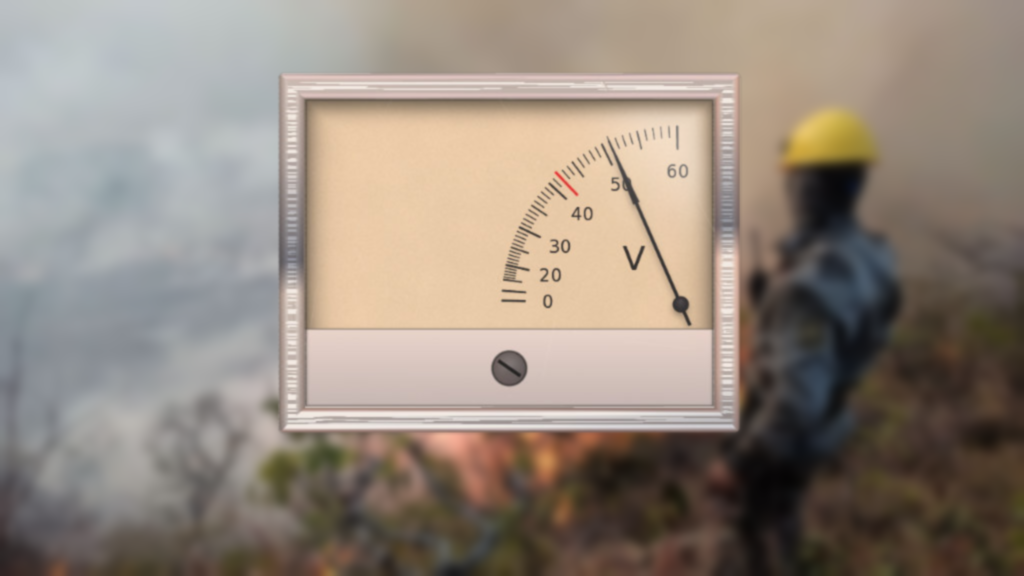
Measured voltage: 51
